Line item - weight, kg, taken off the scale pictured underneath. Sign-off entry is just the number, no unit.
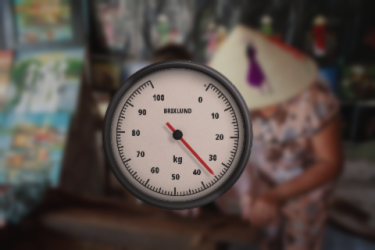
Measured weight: 35
